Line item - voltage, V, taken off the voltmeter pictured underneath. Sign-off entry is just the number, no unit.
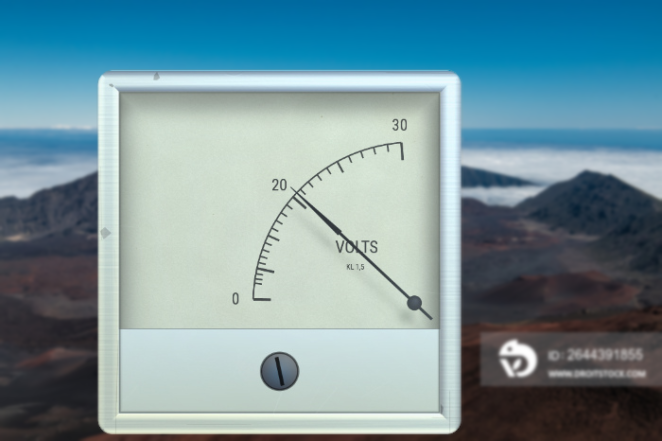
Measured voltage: 20.5
